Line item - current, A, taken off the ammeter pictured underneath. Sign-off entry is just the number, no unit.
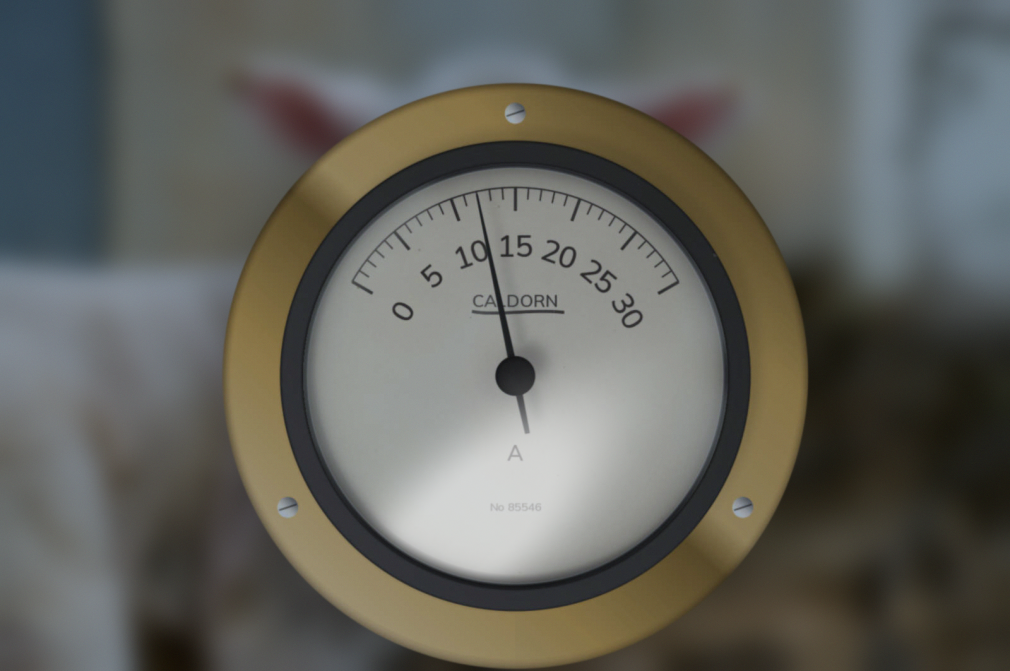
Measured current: 12
